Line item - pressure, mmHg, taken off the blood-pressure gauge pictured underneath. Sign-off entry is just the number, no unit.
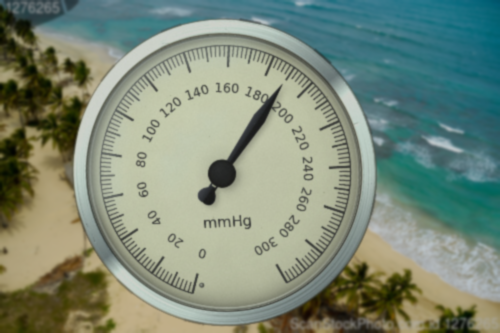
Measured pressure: 190
